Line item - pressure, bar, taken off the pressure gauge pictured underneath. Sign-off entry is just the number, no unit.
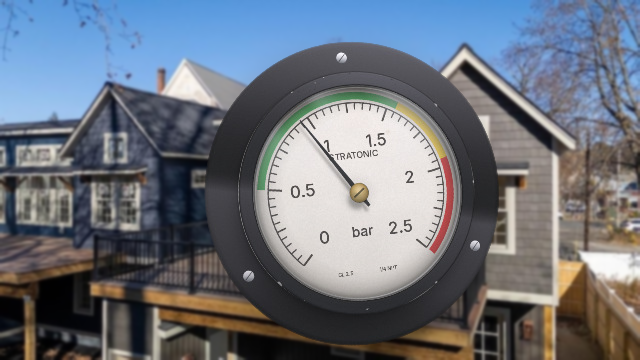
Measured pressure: 0.95
